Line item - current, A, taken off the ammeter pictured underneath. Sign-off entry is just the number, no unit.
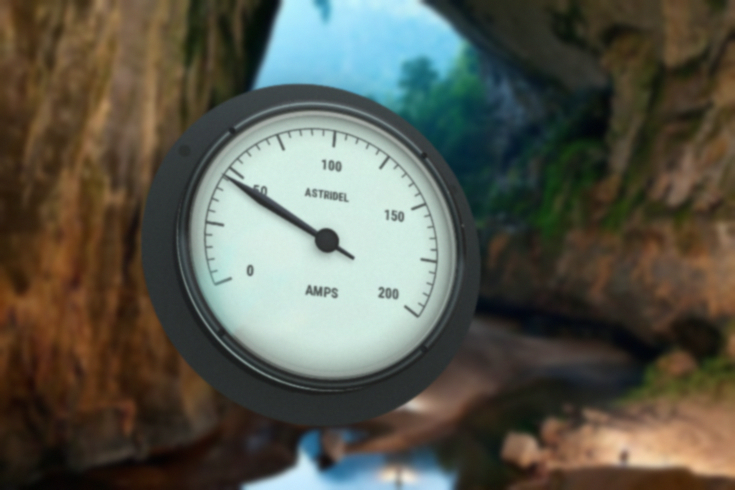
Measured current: 45
